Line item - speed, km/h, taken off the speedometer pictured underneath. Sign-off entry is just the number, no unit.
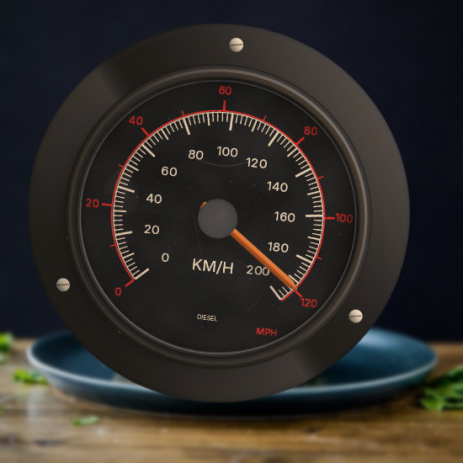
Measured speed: 192
